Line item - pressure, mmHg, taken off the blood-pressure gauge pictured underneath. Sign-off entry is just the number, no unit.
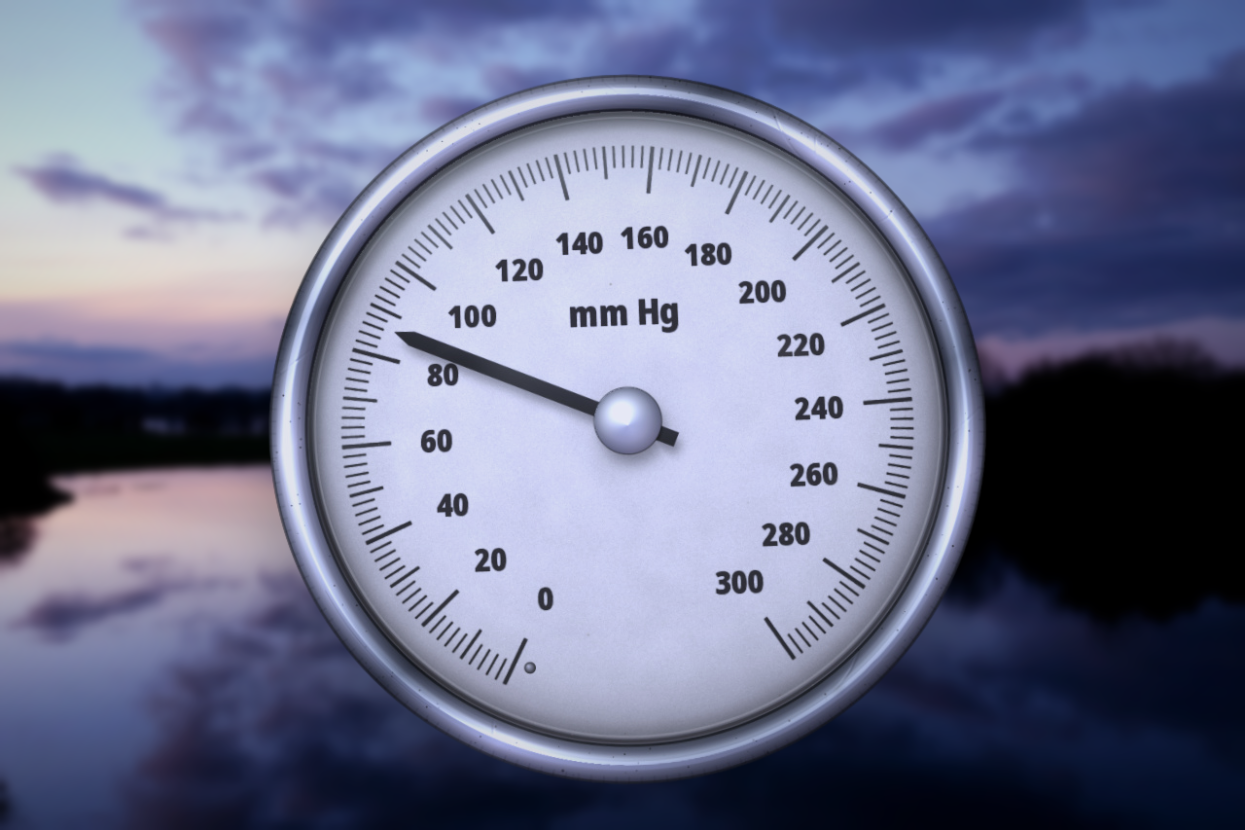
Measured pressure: 86
